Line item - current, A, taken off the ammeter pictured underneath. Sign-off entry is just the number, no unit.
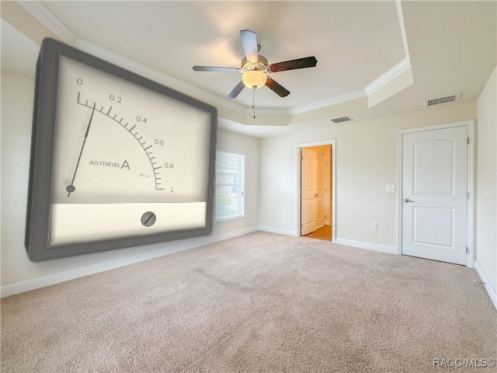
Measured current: 0.1
